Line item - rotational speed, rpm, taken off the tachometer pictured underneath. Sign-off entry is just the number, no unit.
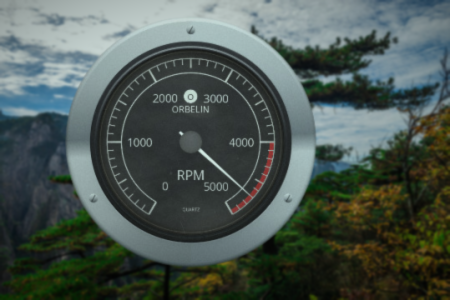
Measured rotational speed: 4700
